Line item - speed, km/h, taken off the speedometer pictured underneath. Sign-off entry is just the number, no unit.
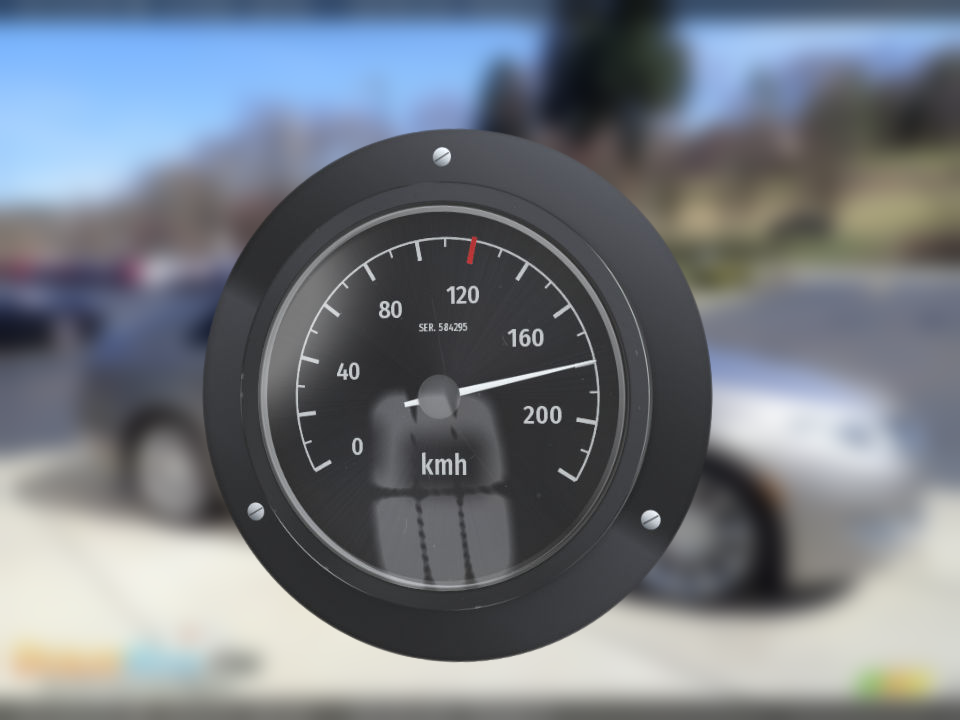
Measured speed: 180
